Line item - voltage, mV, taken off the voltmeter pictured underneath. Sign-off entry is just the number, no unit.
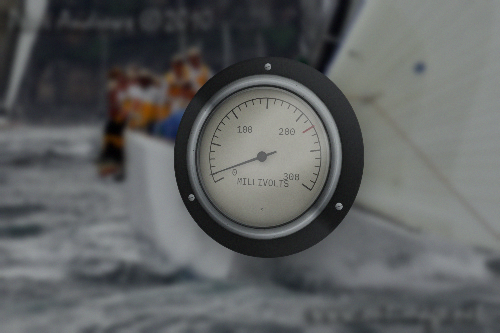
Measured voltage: 10
